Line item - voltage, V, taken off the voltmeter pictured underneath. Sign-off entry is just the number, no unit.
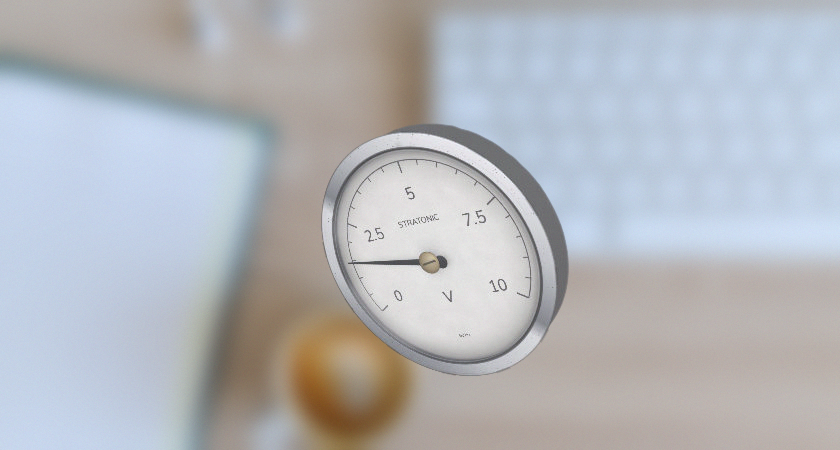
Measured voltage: 1.5
